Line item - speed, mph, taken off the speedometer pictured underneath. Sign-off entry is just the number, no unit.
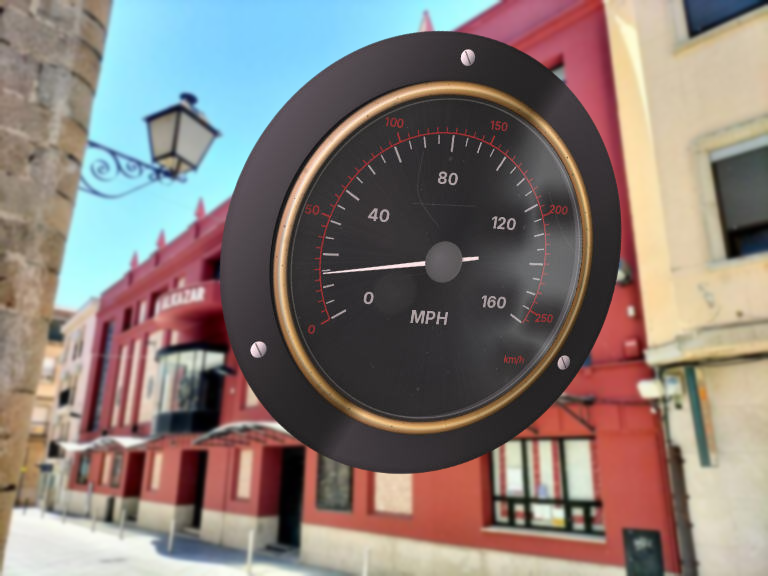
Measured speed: 15
